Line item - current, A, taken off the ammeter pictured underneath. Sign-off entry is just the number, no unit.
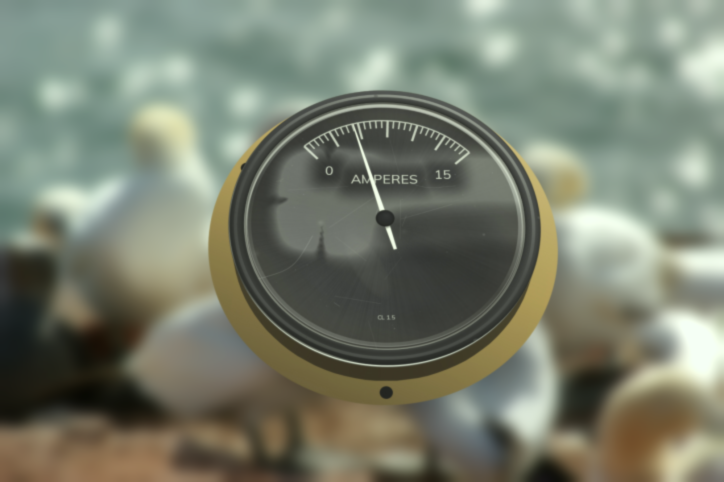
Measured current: 4.5
